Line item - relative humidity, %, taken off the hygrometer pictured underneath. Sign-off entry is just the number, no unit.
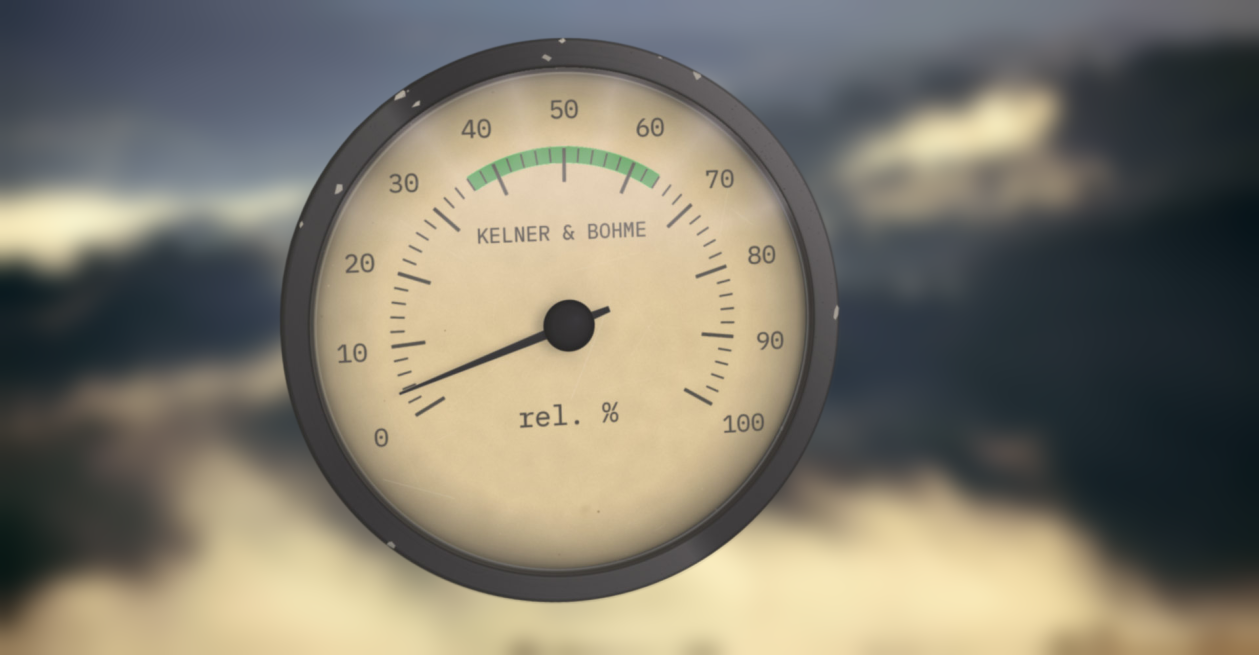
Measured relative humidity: 4
